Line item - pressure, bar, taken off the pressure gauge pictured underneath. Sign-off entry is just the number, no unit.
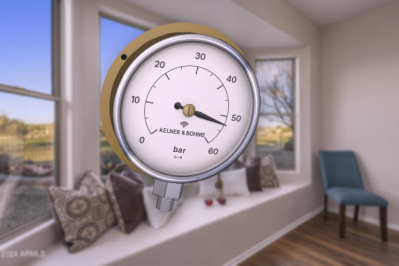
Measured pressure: 52.5
